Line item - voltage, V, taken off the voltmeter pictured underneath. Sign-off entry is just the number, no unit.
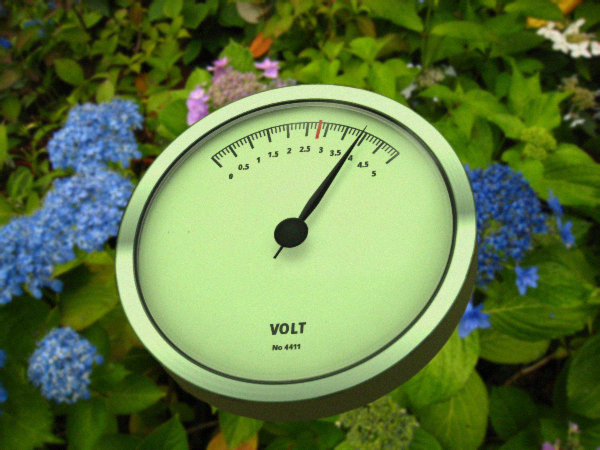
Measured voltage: 4
